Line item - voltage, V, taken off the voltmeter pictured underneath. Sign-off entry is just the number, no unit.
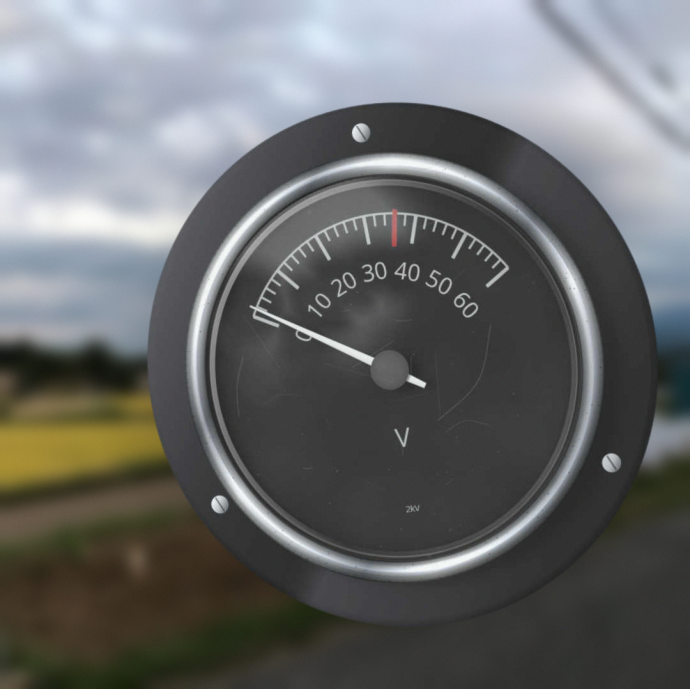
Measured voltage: 2
